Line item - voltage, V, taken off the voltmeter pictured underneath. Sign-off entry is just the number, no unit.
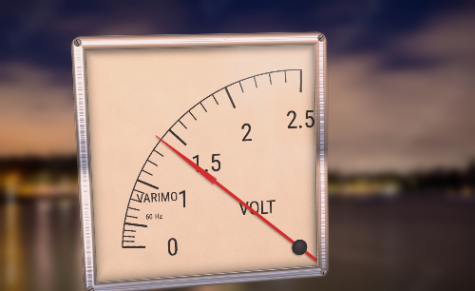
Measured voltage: 1.4
